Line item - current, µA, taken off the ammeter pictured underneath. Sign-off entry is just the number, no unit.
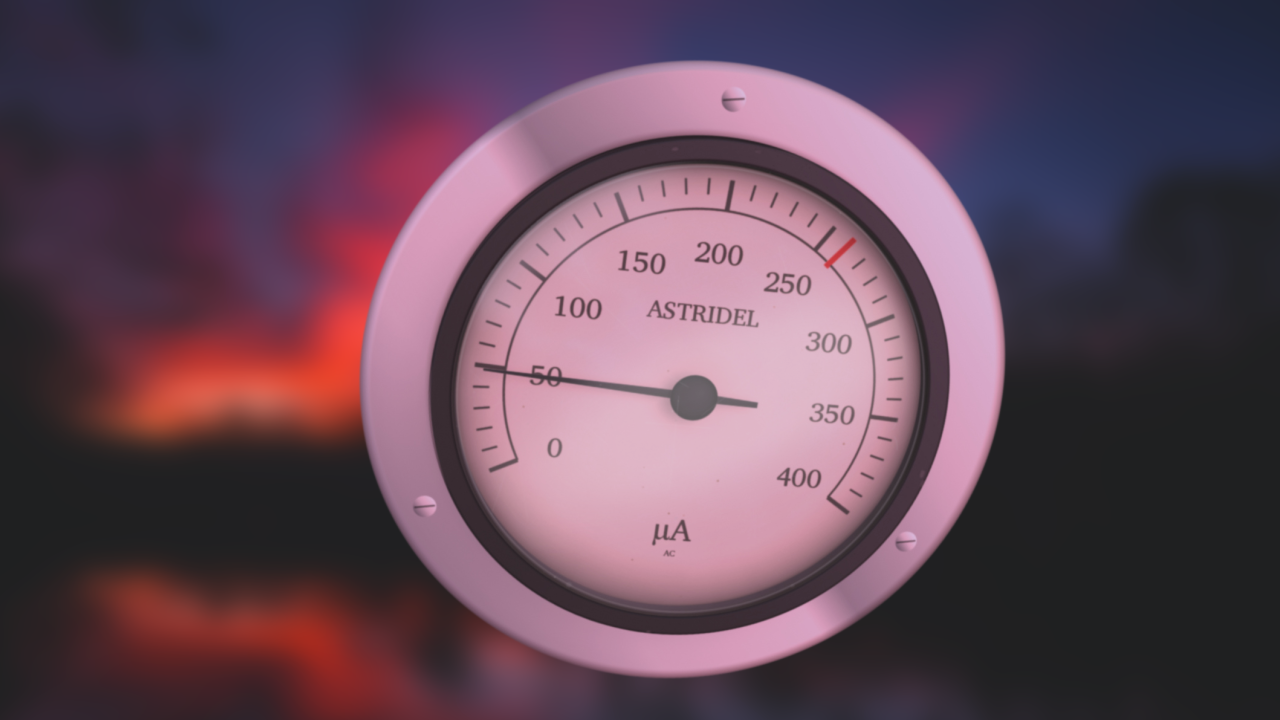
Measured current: 50
